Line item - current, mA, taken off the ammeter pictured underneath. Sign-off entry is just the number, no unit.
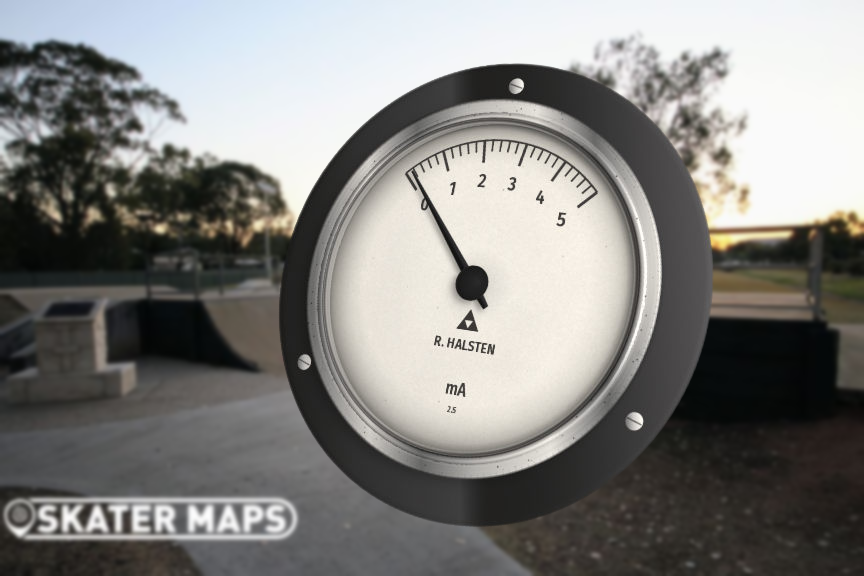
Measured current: 0.2
